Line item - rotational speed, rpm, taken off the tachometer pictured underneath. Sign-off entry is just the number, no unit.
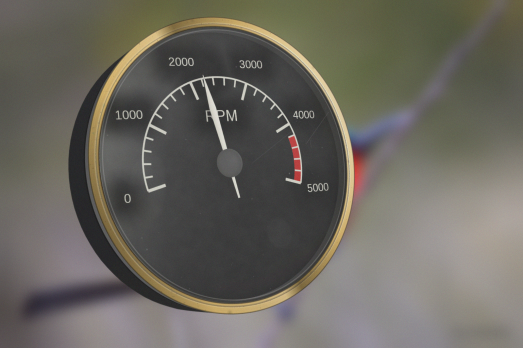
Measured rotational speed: 2200
